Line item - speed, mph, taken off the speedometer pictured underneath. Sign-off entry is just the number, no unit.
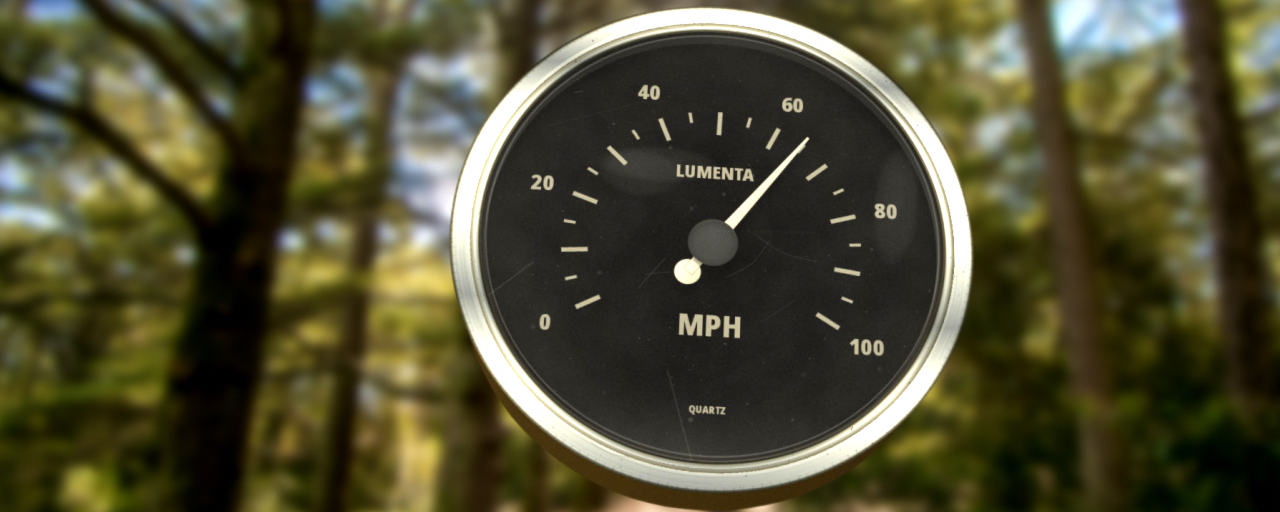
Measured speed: 65
